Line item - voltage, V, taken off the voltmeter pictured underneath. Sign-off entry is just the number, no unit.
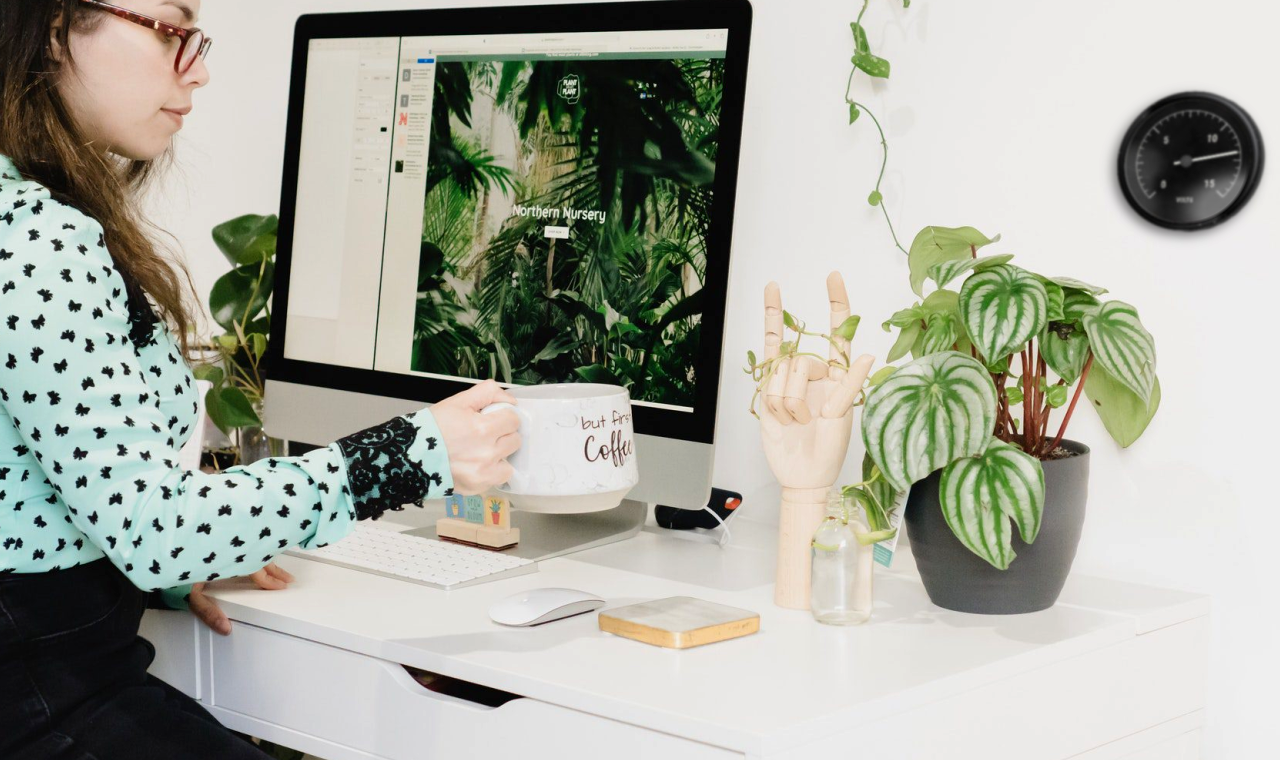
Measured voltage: 12
